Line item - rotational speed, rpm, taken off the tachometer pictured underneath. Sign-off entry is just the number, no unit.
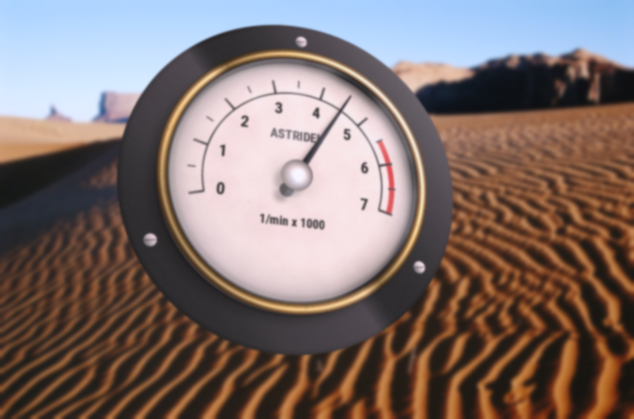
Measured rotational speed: 4500
